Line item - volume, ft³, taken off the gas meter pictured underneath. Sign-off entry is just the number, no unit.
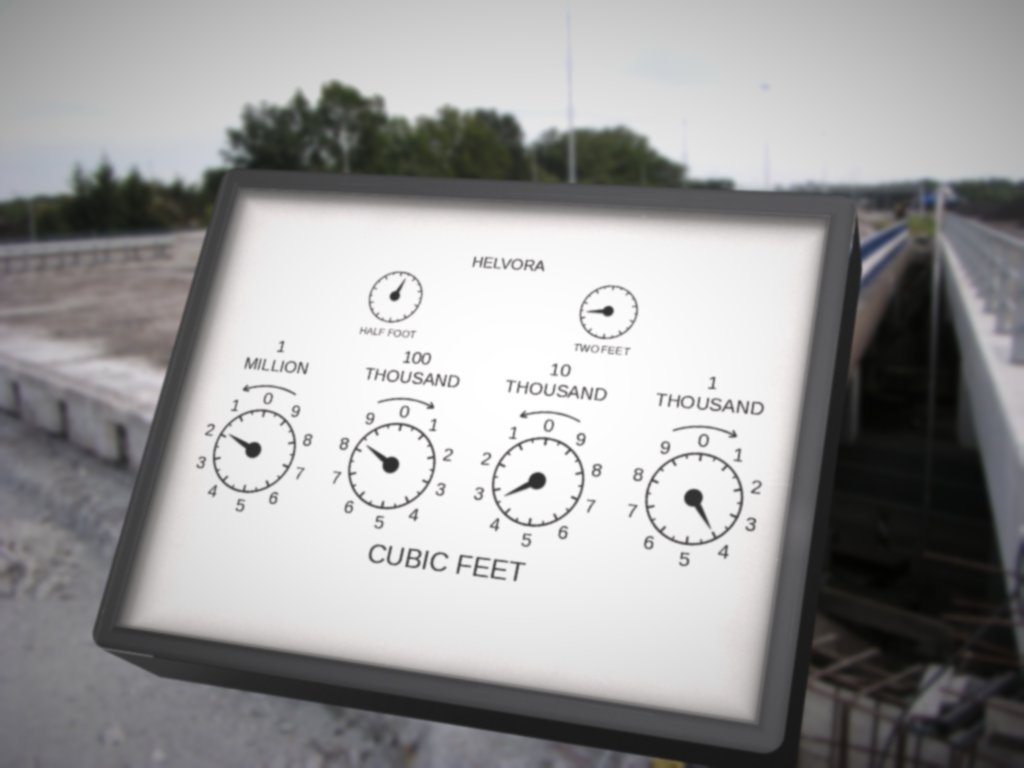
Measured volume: 183400
